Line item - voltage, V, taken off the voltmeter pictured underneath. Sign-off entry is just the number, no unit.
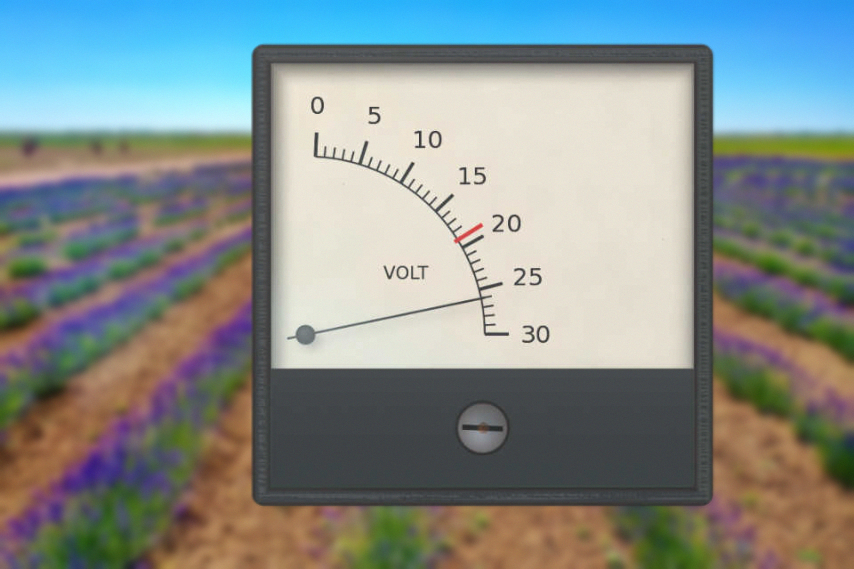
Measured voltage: 26
